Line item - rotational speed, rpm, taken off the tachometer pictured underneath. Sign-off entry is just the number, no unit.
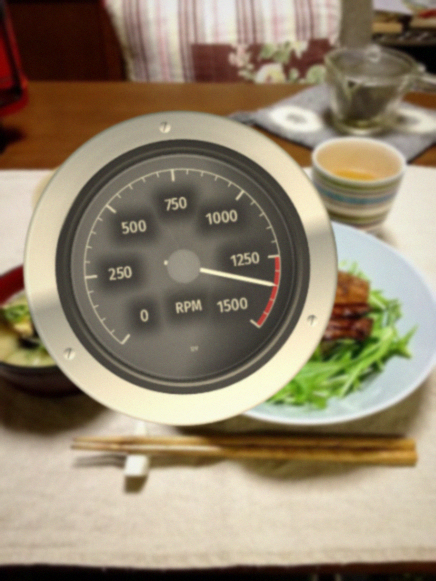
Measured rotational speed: 1350
